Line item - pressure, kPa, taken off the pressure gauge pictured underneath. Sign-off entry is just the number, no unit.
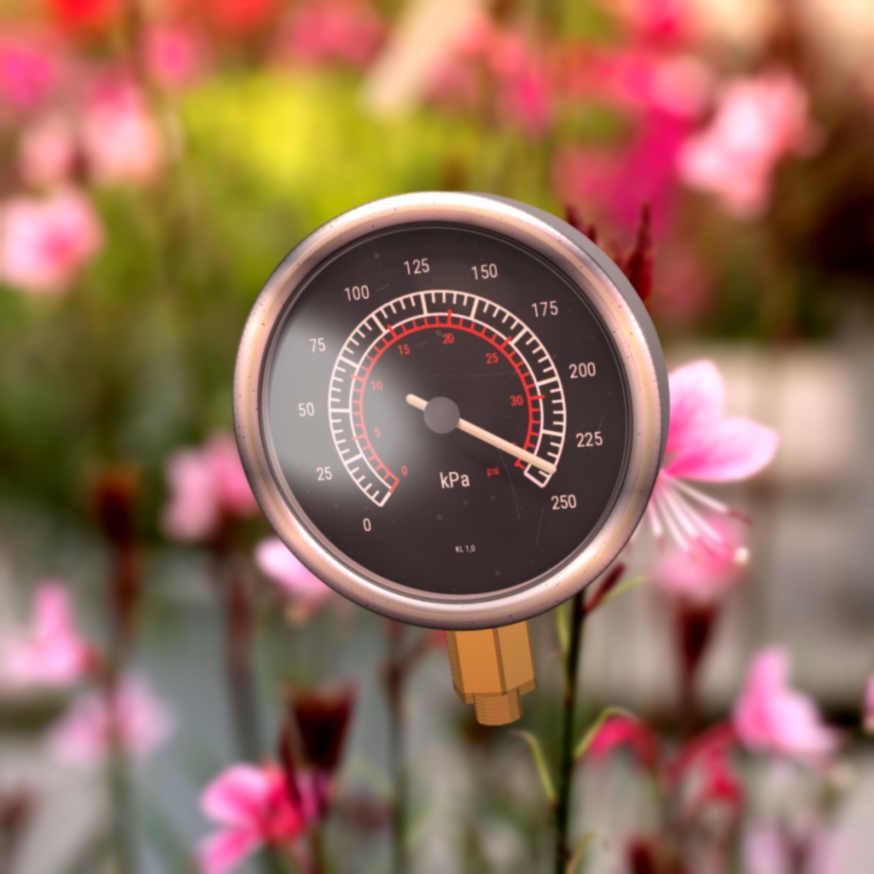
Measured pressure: 240
